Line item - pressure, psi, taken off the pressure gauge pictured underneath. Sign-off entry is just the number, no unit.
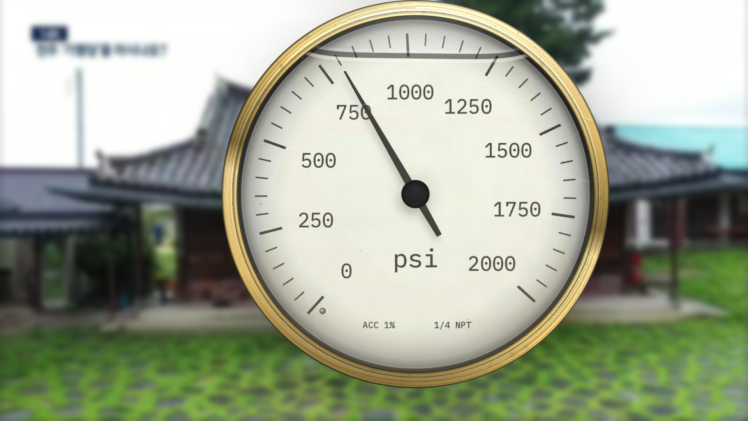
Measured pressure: 800
